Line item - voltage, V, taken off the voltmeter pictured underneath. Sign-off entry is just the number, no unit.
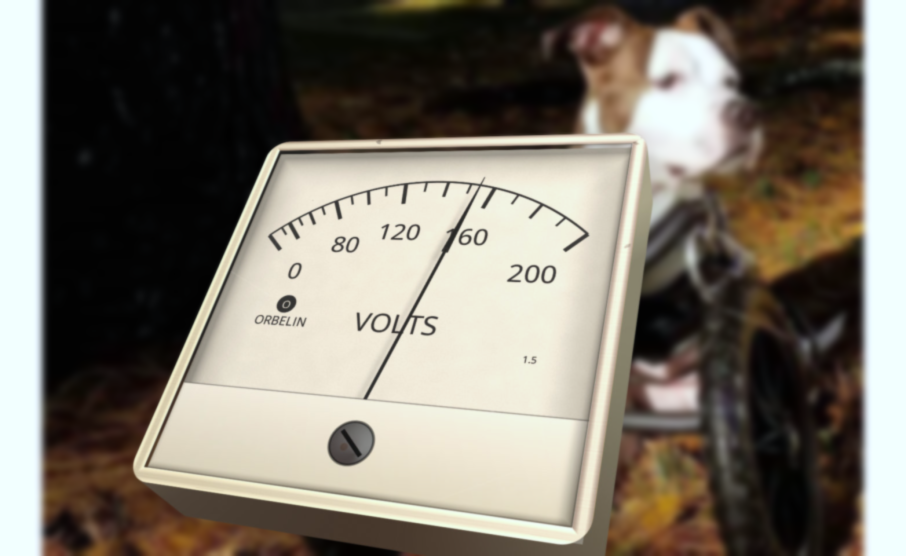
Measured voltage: 155
